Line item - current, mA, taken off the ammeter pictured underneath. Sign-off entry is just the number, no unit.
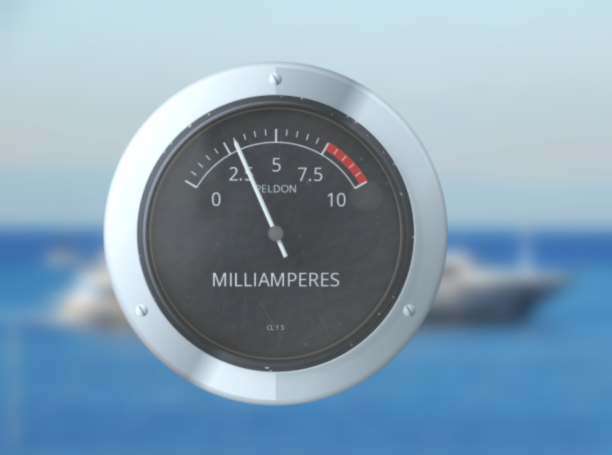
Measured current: 3
